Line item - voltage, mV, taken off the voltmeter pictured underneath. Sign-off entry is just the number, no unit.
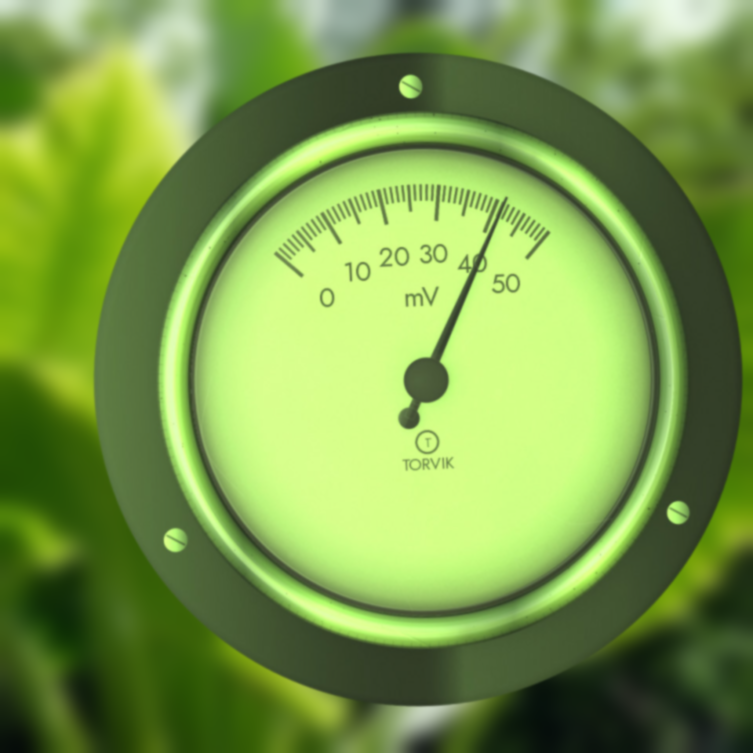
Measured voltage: 41
